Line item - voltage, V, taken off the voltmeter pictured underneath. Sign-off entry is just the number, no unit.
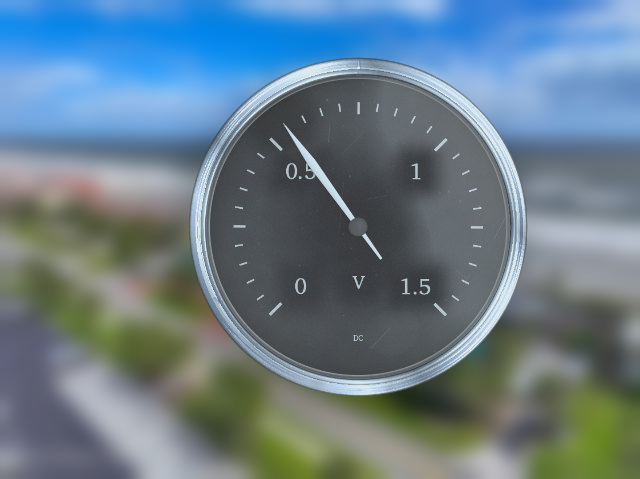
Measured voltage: 0.55
